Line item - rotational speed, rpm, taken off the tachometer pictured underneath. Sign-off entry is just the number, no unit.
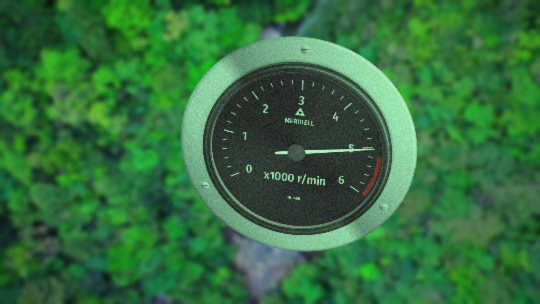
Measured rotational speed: 5000
